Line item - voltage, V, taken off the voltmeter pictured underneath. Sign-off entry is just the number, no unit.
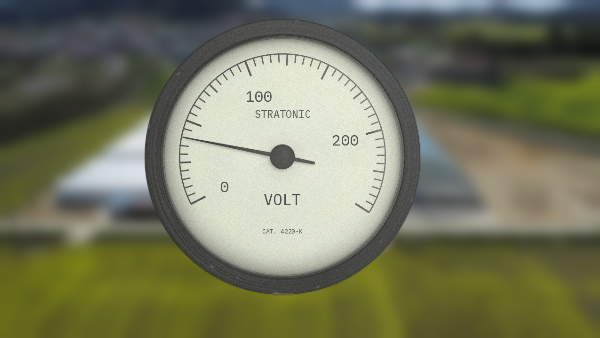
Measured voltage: 40
